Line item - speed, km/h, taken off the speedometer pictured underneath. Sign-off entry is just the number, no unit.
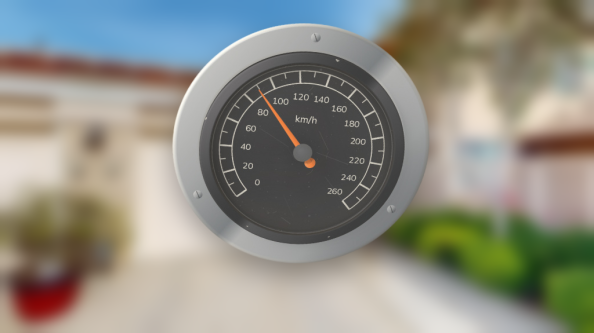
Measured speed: 90
